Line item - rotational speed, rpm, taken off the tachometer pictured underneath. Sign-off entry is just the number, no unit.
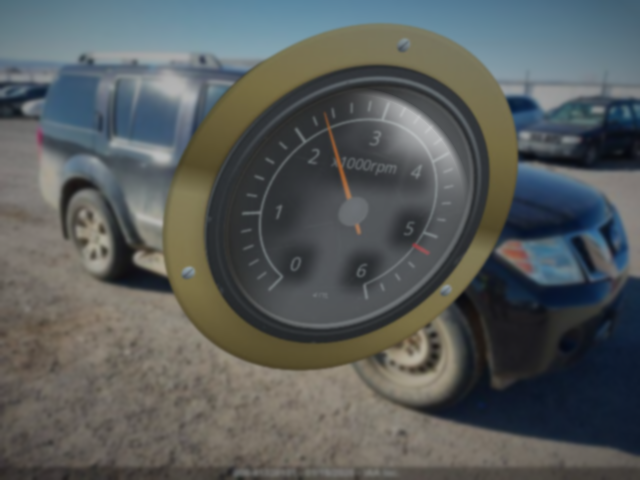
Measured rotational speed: 2300
